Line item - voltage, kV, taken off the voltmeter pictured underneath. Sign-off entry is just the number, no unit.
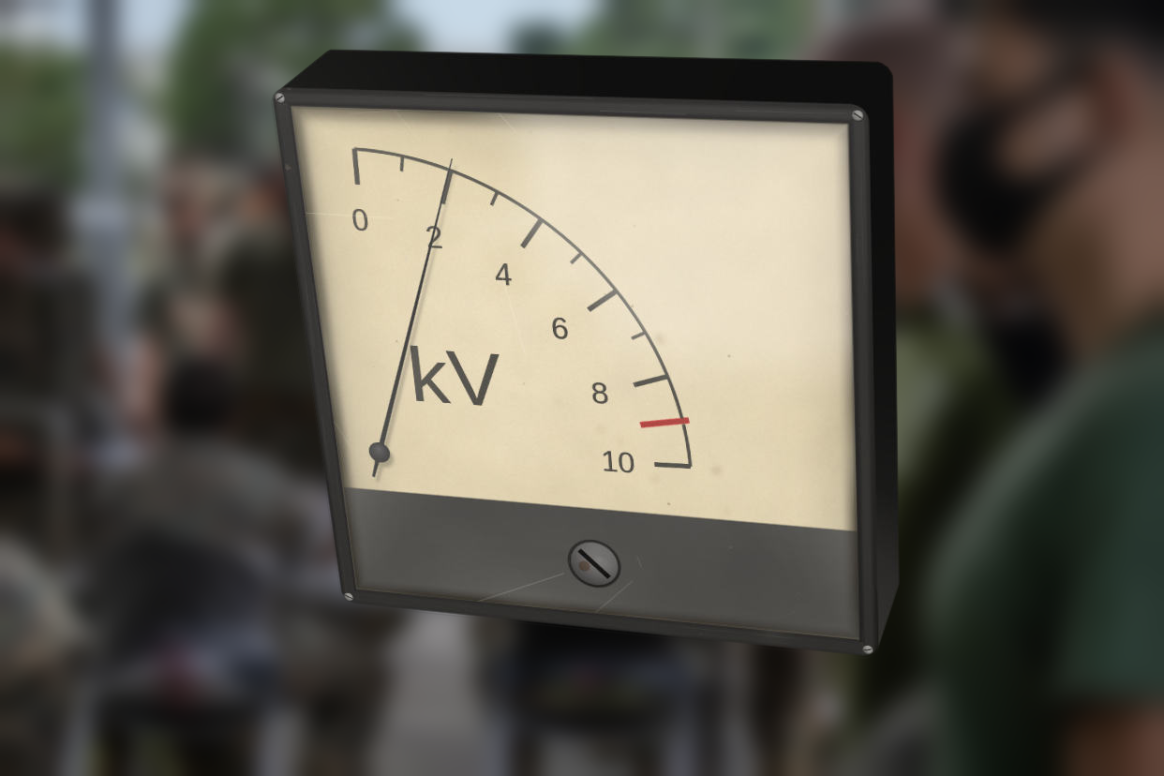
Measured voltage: 2
